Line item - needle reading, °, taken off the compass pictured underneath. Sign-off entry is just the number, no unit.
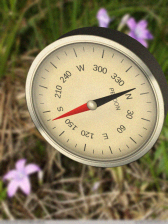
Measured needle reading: 170
